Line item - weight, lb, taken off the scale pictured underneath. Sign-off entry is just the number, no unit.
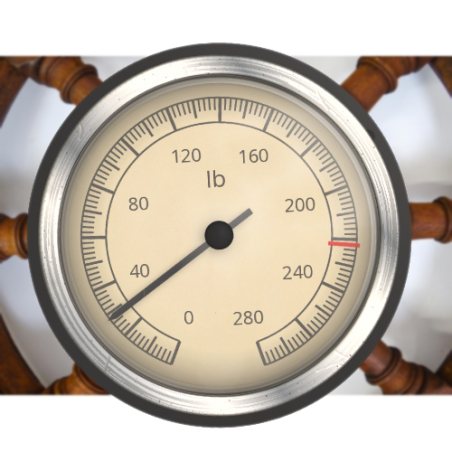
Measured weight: 28
